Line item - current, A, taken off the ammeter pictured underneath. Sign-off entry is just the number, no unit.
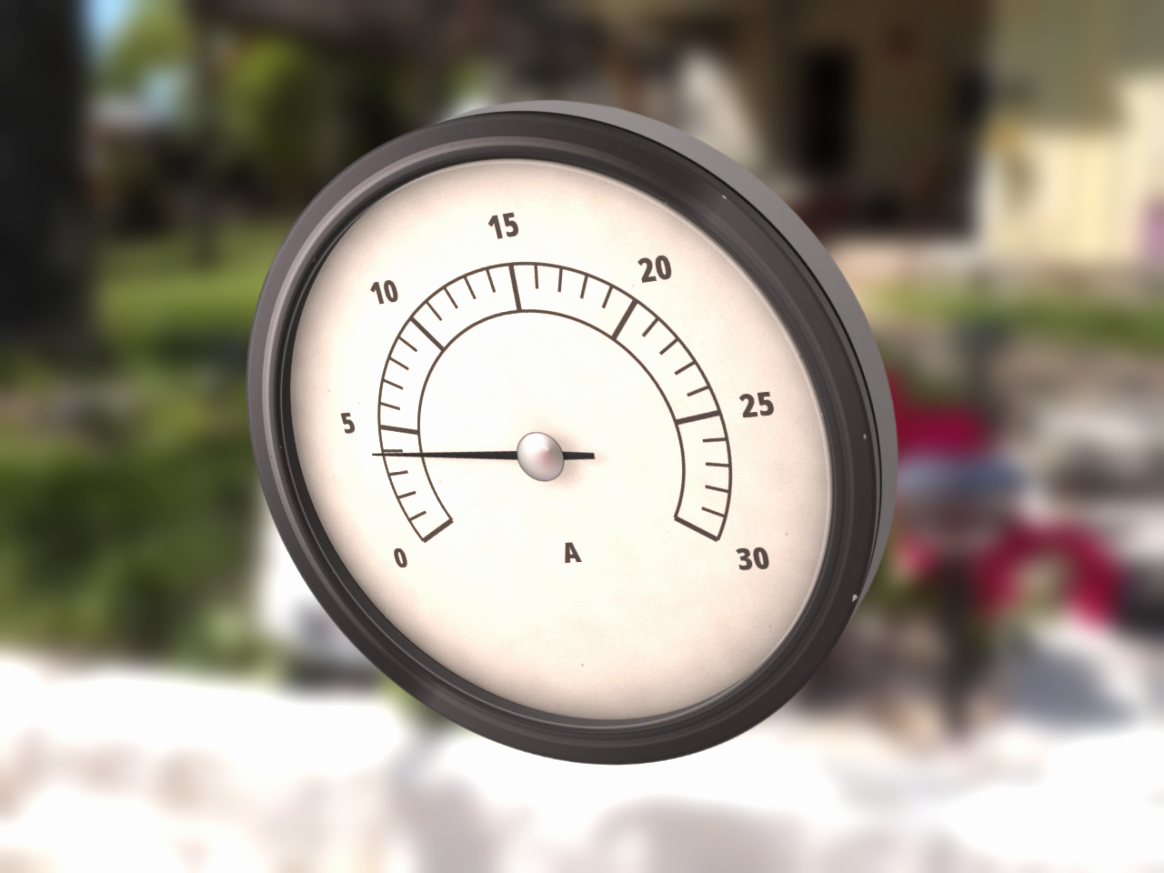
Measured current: 4
